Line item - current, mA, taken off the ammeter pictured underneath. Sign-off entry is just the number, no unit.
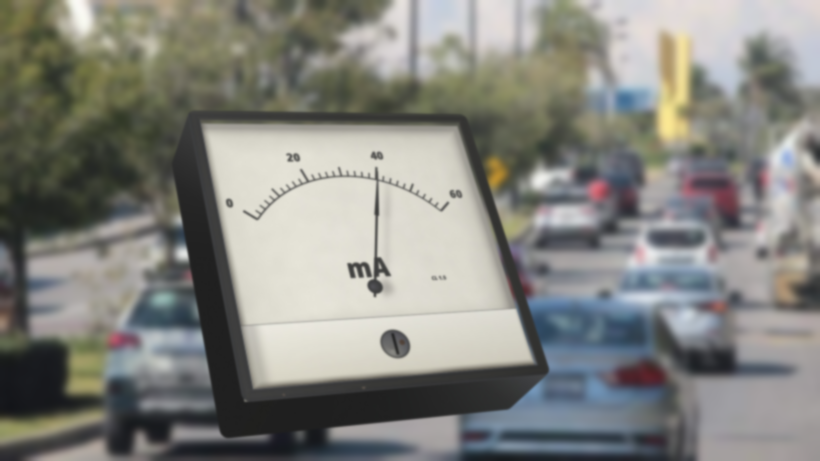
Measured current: 40
